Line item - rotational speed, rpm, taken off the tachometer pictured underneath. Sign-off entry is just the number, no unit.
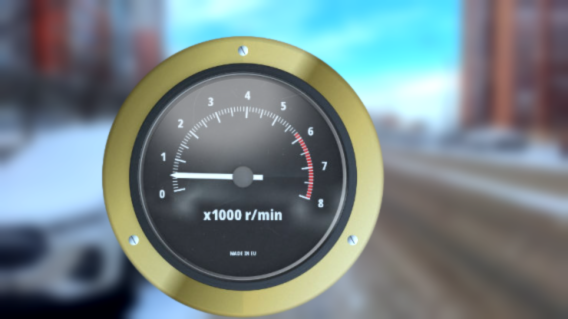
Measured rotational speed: 500
